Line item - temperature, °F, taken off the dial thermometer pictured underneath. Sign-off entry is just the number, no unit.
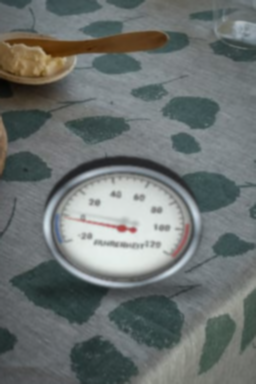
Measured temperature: 0
